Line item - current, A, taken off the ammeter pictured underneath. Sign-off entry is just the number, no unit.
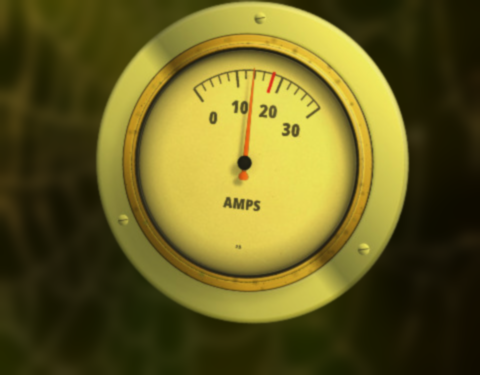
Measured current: 14
